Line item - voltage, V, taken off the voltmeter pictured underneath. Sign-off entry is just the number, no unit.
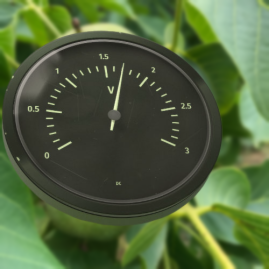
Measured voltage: 1.7
